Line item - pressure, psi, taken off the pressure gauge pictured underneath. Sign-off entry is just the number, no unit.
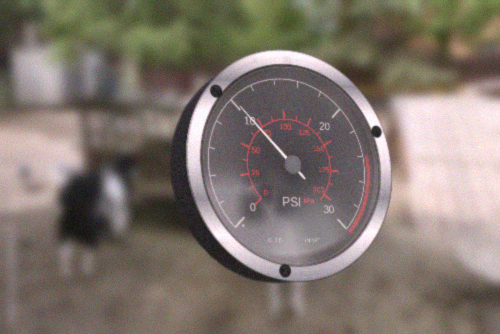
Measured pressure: 10
